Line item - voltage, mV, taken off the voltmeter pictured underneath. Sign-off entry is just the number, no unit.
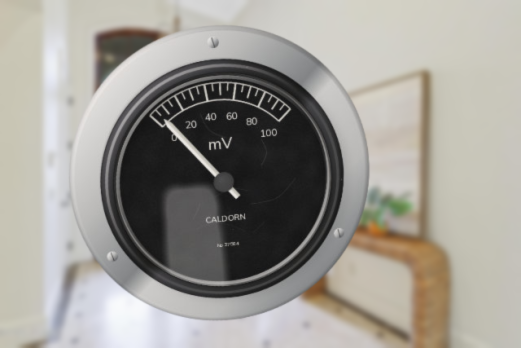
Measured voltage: 5
